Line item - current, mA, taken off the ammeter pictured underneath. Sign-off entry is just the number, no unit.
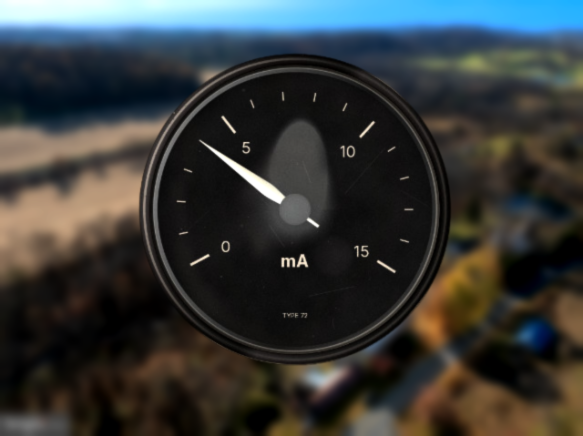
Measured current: 4
